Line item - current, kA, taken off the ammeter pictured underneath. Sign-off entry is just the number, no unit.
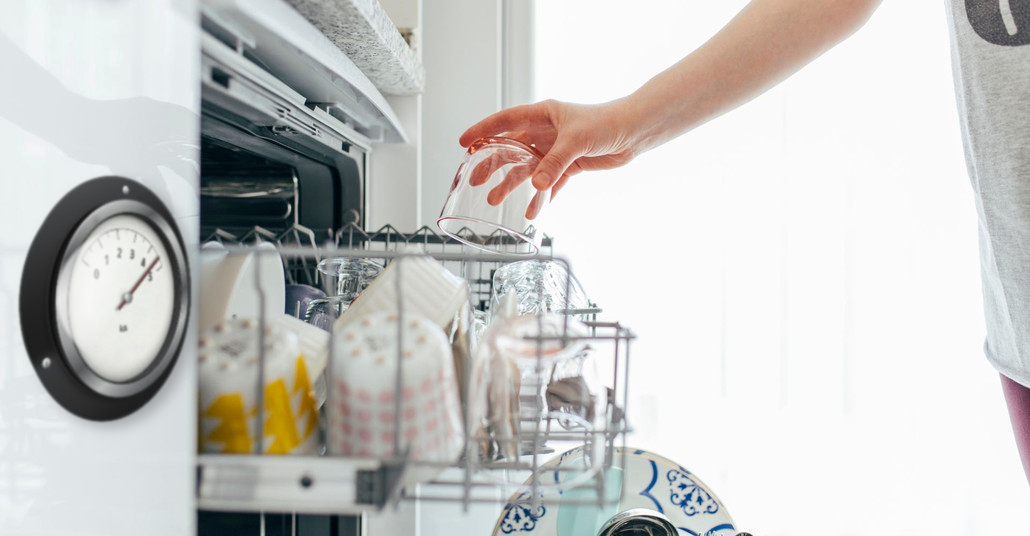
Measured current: 4.5
